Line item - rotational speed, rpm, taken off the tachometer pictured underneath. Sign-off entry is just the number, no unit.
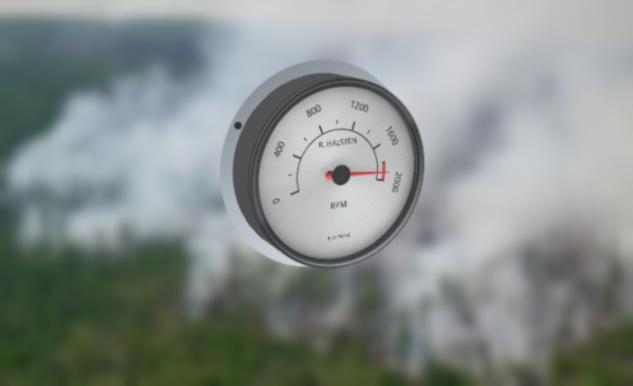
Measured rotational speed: 1900
